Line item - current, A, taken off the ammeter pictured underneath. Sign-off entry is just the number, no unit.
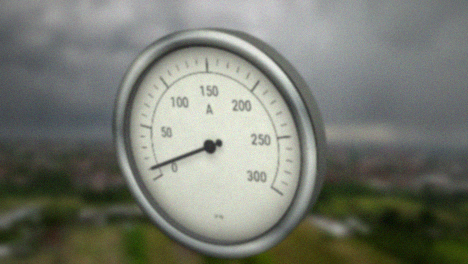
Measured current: 10
